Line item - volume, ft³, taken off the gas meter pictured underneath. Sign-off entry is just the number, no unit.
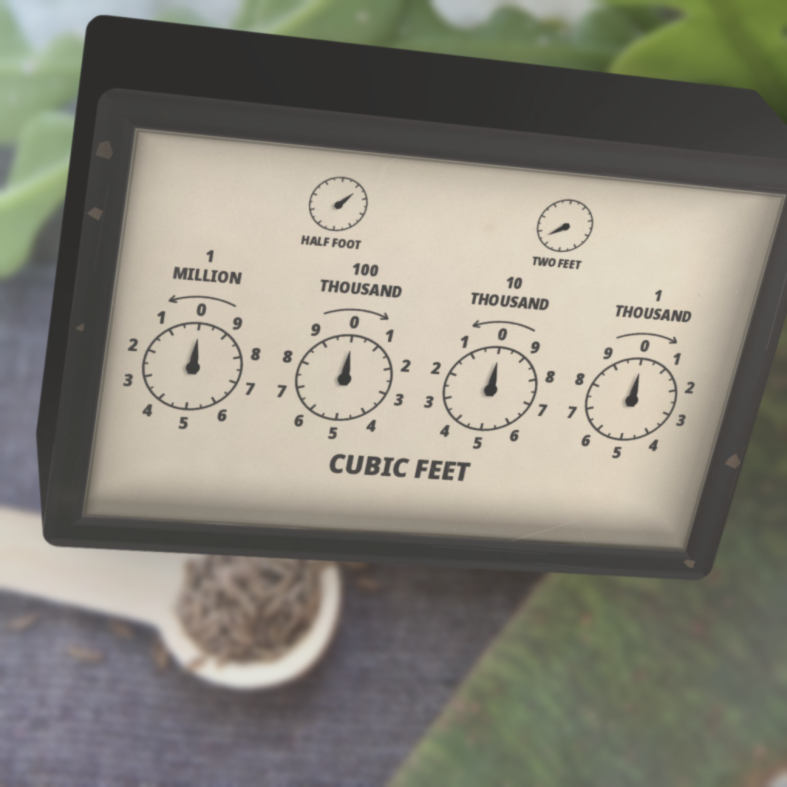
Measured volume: 0
